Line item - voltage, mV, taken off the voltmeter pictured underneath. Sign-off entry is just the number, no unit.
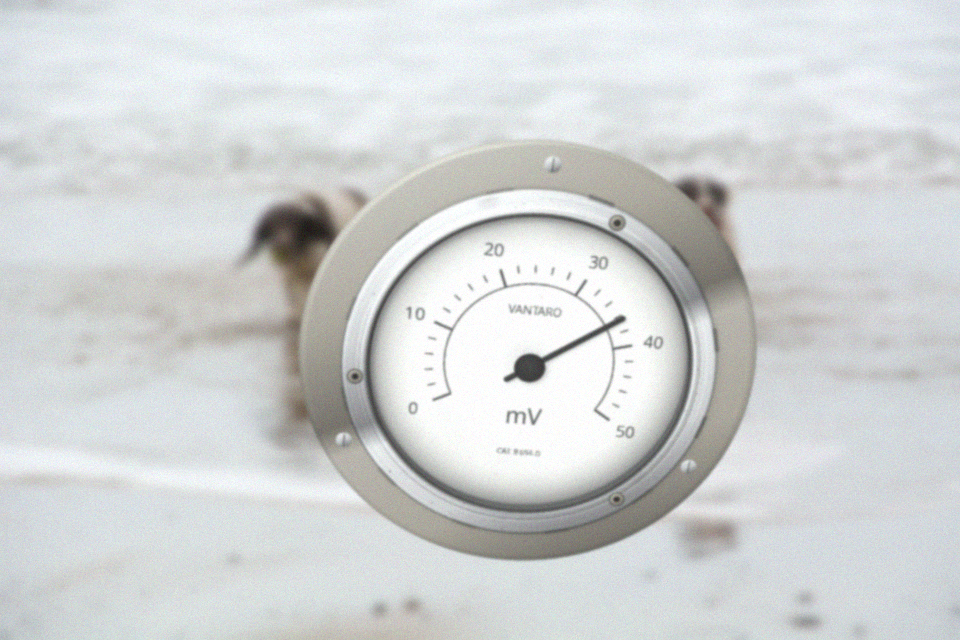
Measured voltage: 36
